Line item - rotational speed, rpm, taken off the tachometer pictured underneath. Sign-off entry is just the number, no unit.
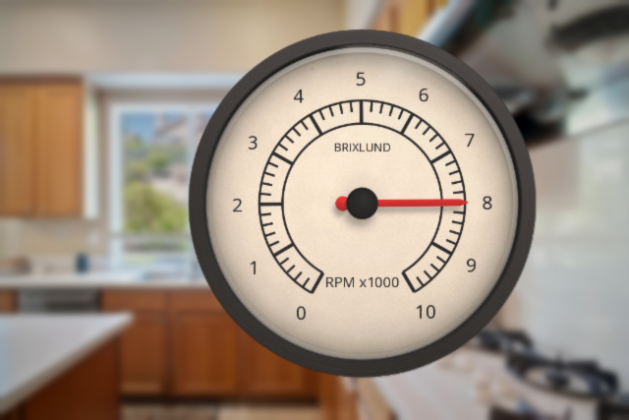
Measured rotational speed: 8000
